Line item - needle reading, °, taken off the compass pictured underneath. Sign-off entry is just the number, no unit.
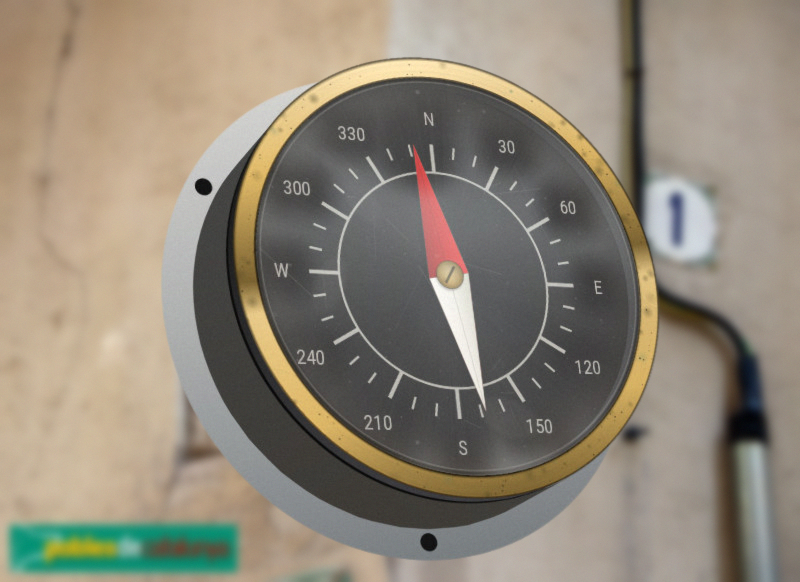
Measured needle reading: 350
